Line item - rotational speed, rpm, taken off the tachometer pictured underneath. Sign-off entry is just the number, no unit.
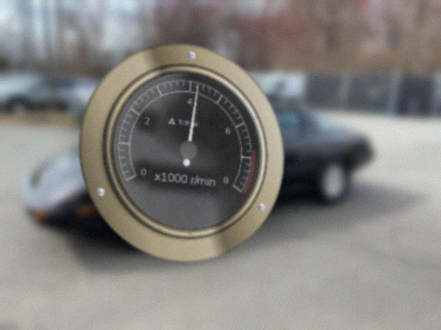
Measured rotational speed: 4200
